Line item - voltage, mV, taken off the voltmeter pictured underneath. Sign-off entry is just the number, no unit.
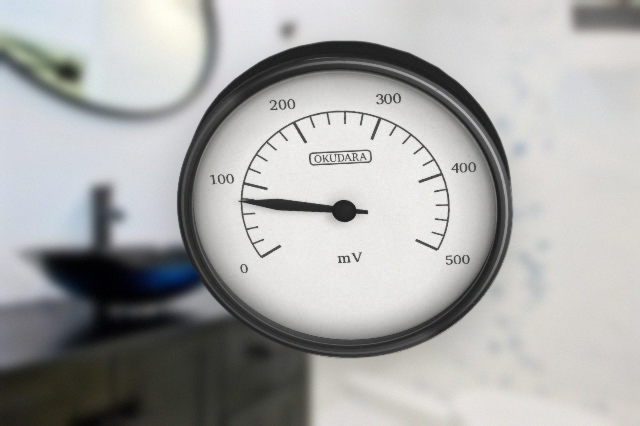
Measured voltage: 80
